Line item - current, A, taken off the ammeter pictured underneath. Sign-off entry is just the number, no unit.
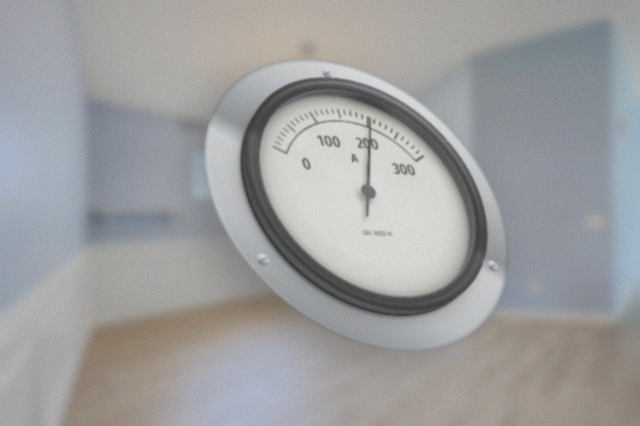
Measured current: 200
